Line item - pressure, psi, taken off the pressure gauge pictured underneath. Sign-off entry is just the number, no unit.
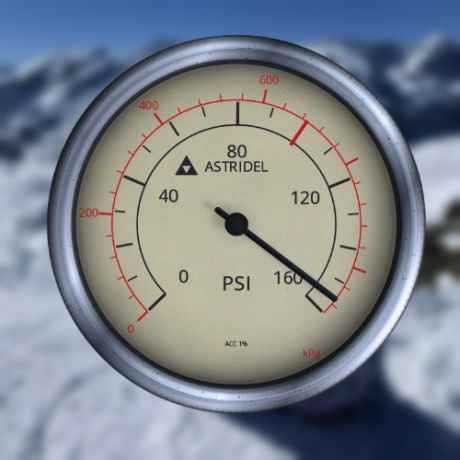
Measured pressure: 155
